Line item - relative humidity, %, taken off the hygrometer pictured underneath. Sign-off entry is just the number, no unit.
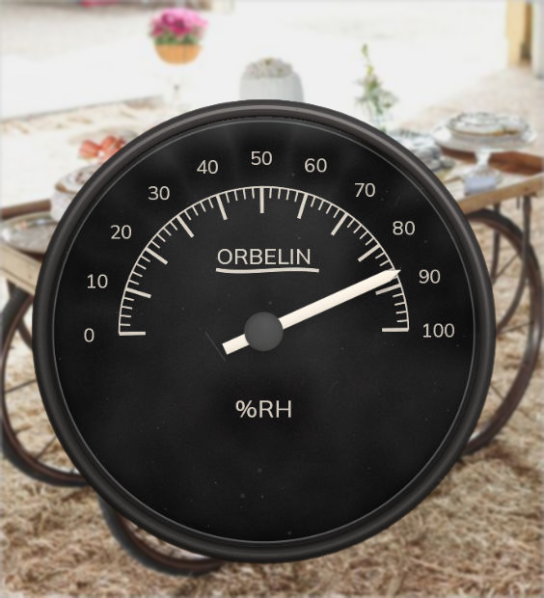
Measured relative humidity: 87
